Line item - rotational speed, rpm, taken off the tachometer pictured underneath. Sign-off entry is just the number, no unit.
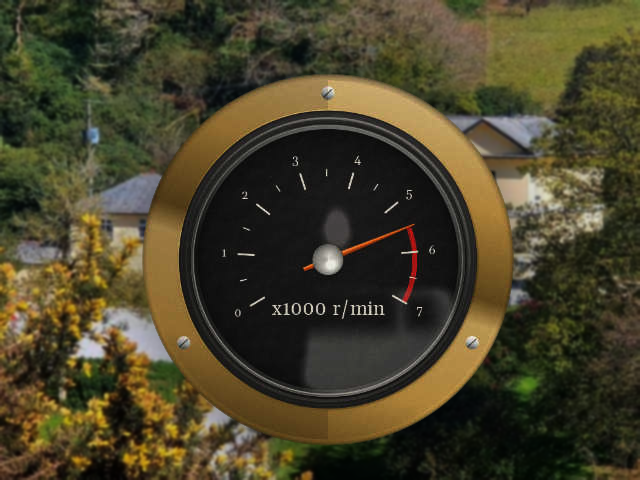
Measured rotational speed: 5500
